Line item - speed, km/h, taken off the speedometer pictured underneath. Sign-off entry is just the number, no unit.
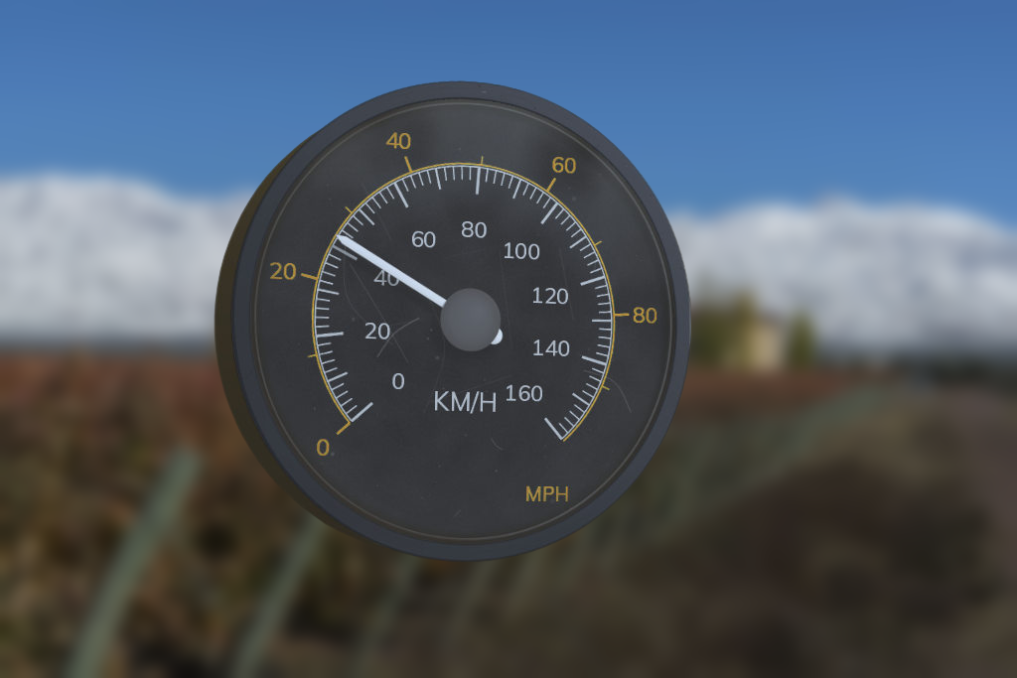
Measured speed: 42
